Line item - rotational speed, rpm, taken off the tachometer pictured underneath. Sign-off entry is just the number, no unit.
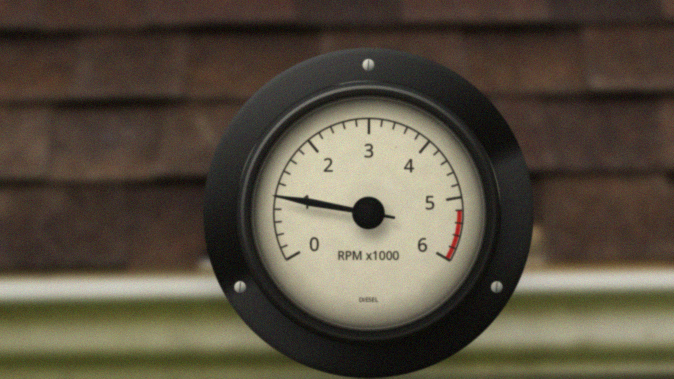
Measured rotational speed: 1000
